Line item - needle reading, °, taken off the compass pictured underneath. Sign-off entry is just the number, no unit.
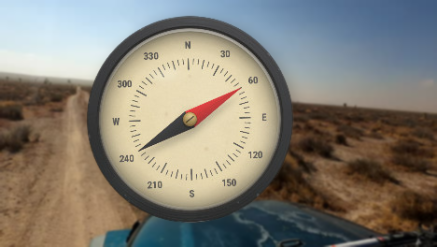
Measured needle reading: 60
